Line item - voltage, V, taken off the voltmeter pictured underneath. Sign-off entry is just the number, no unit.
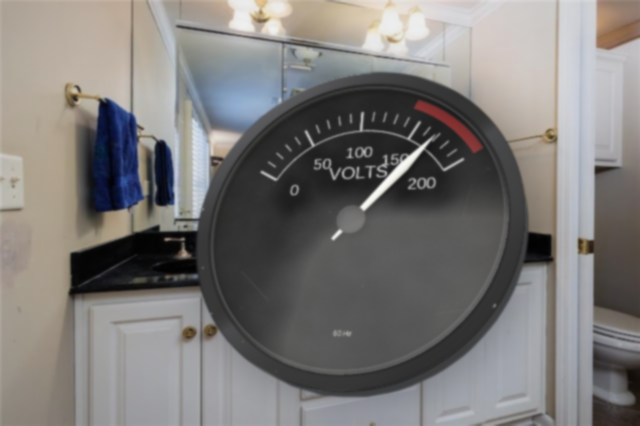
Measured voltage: 170
